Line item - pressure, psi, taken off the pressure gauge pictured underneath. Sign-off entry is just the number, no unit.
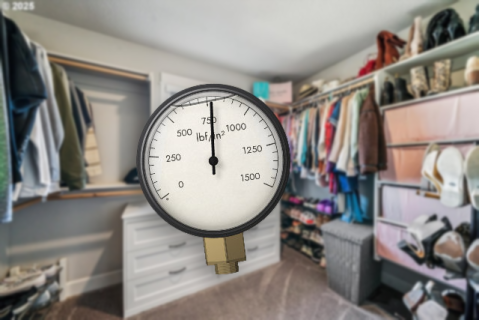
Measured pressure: 775
